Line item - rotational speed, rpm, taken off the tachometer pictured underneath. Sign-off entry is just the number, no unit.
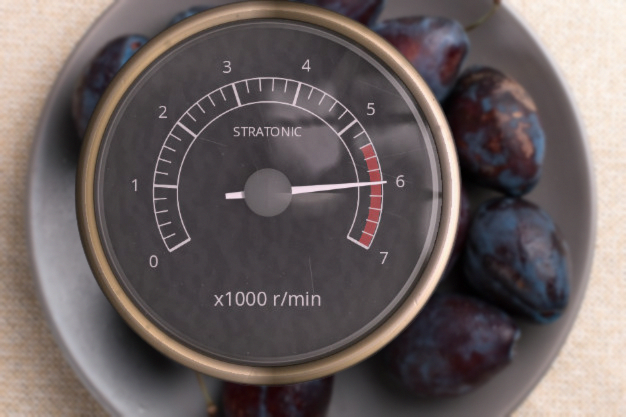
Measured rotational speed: 6000
